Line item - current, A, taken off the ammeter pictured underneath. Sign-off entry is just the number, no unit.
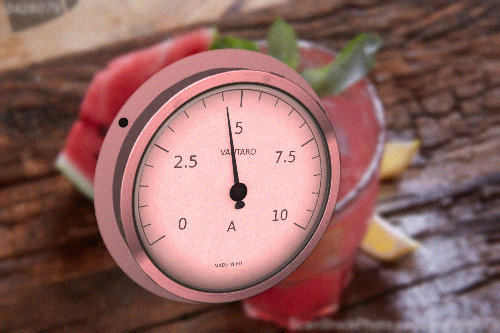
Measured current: 4.5
